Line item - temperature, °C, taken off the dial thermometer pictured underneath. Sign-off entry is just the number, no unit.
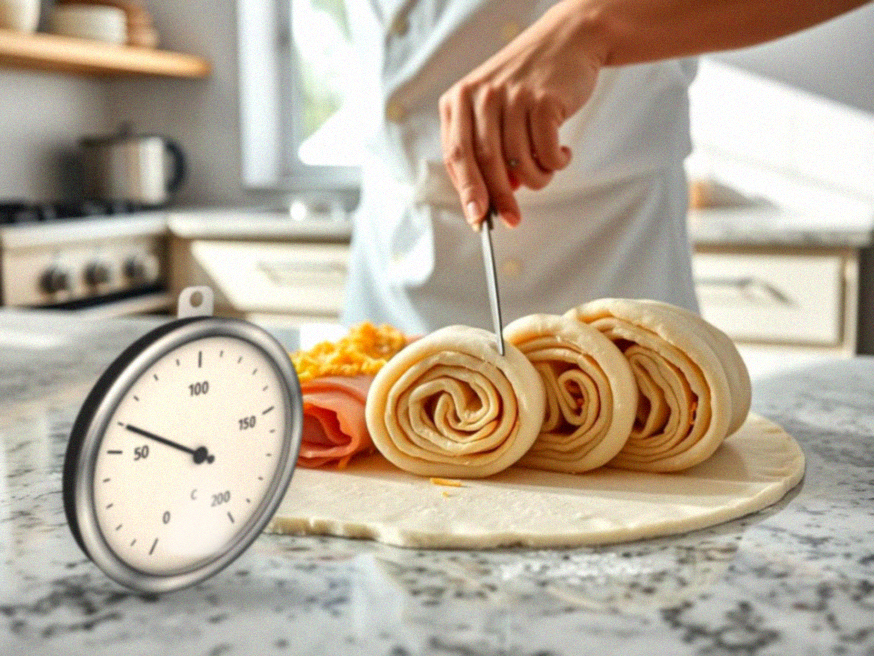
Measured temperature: 60
